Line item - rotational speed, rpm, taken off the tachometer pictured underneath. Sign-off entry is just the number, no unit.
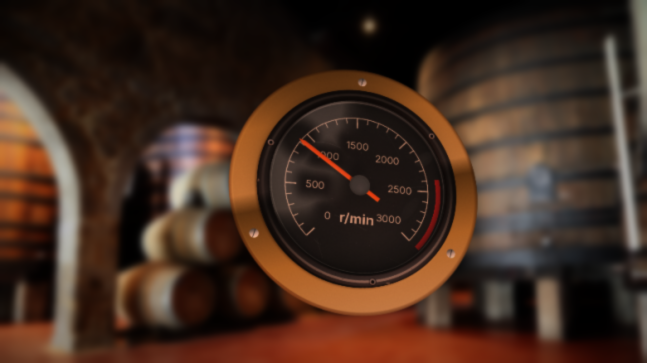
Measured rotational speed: 900
